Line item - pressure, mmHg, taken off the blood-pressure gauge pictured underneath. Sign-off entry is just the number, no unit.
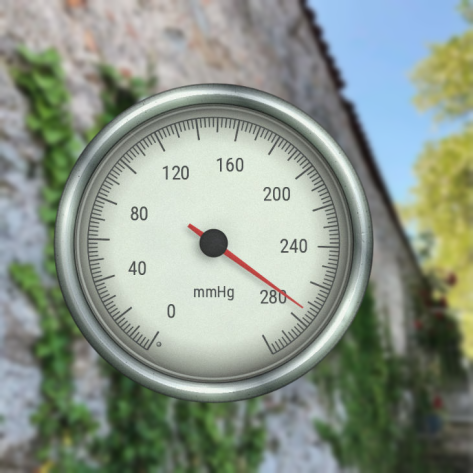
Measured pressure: 274
